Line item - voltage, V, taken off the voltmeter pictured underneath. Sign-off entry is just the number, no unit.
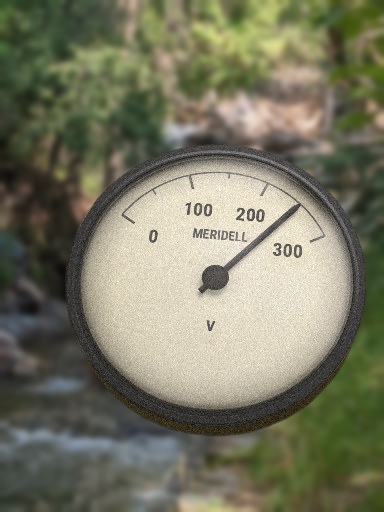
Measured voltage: 250
